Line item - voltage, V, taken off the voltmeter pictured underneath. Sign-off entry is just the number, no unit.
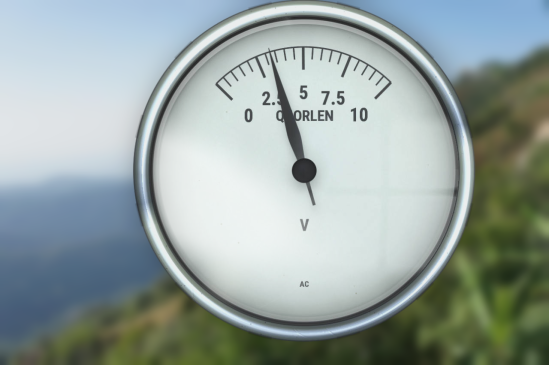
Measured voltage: 3.25
